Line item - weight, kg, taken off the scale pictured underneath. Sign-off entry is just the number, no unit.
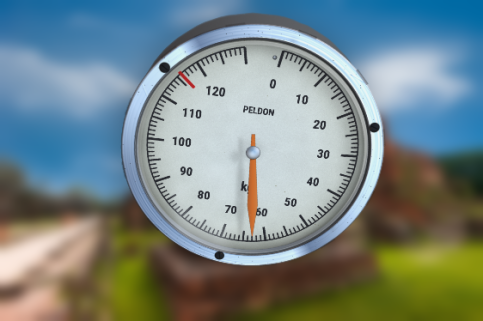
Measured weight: 63
